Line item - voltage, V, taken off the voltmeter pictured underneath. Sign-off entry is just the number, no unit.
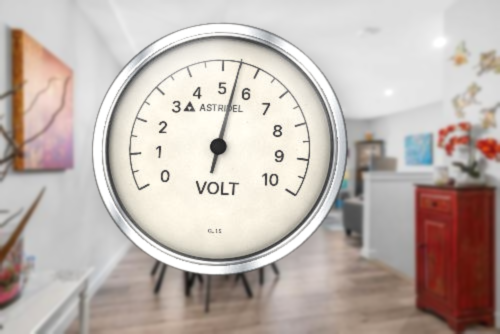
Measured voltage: 5.5
